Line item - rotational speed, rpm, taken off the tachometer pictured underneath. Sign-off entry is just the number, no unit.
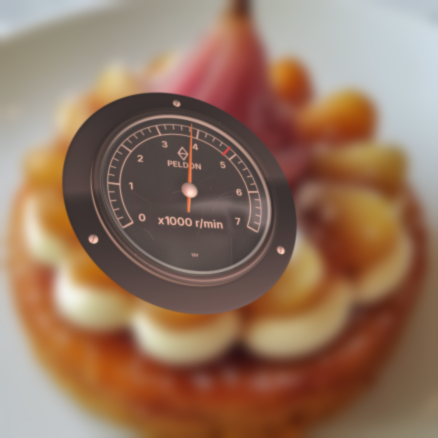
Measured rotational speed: 3800
